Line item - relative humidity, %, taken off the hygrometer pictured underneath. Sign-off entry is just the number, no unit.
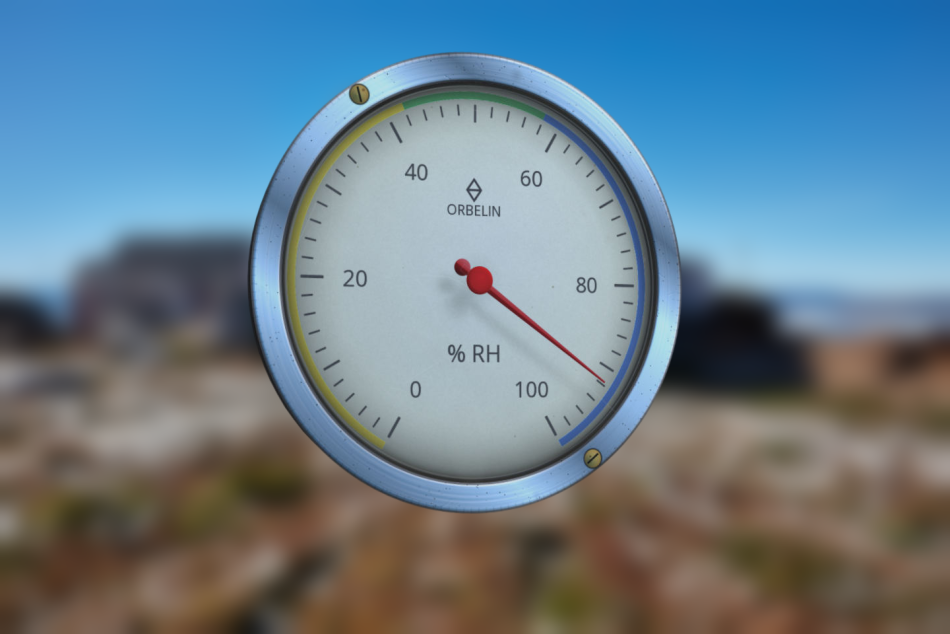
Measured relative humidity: 92
